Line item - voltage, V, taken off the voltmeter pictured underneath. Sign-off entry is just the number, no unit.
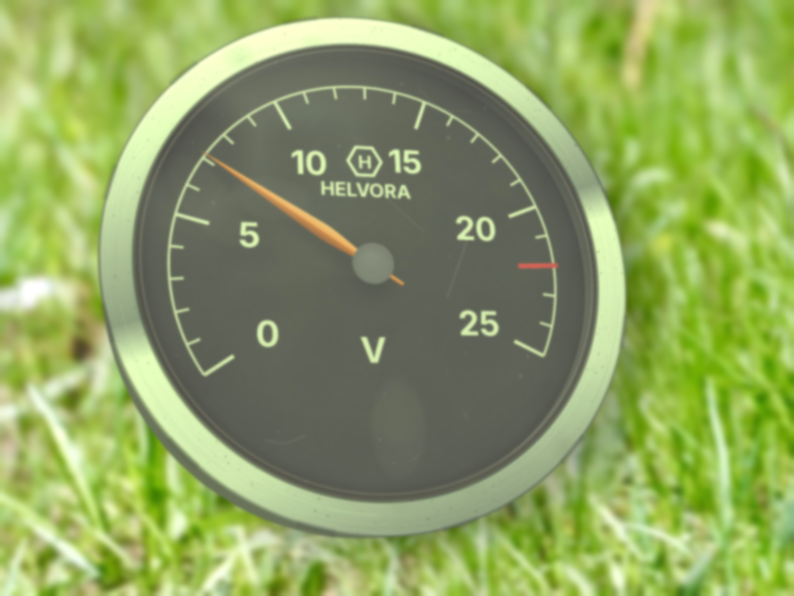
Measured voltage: 7
